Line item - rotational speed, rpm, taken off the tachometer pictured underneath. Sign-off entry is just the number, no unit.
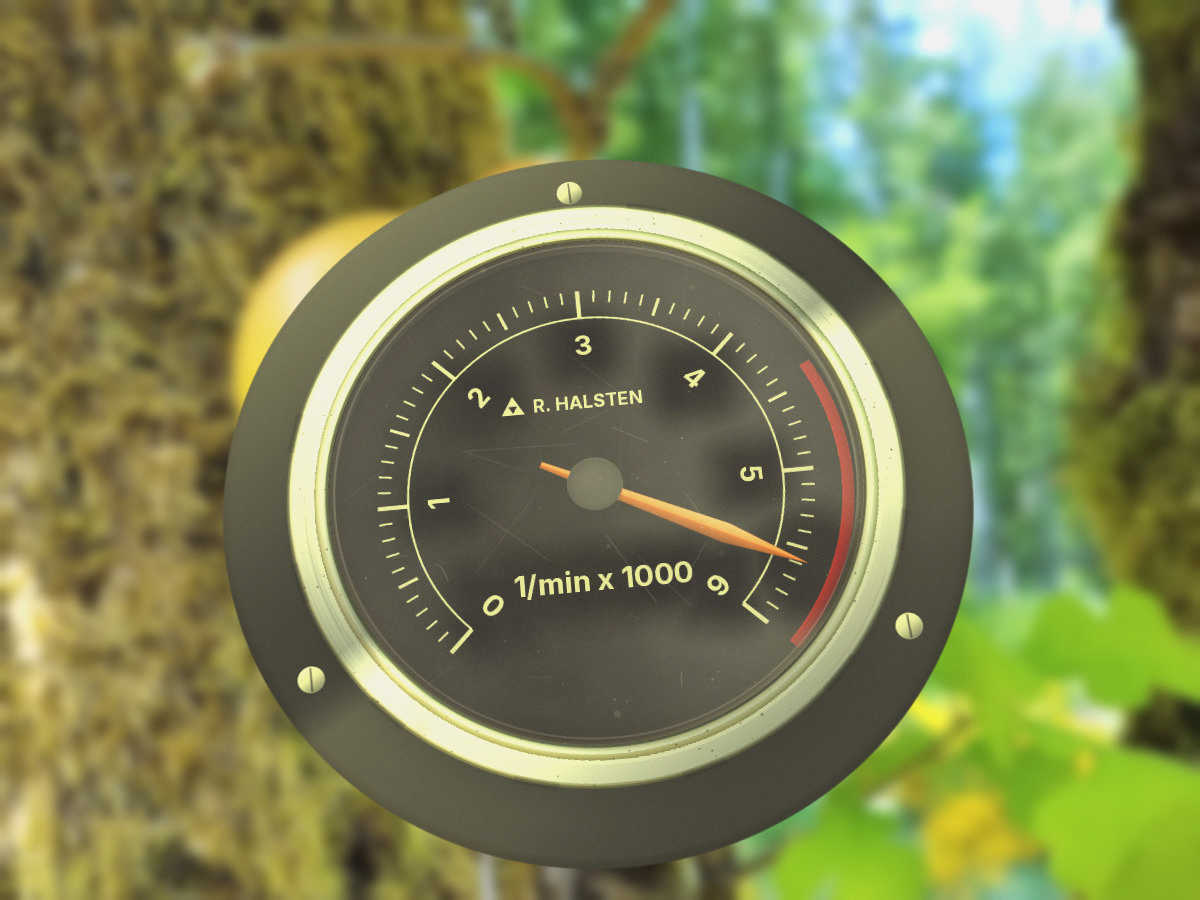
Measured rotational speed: 5600
